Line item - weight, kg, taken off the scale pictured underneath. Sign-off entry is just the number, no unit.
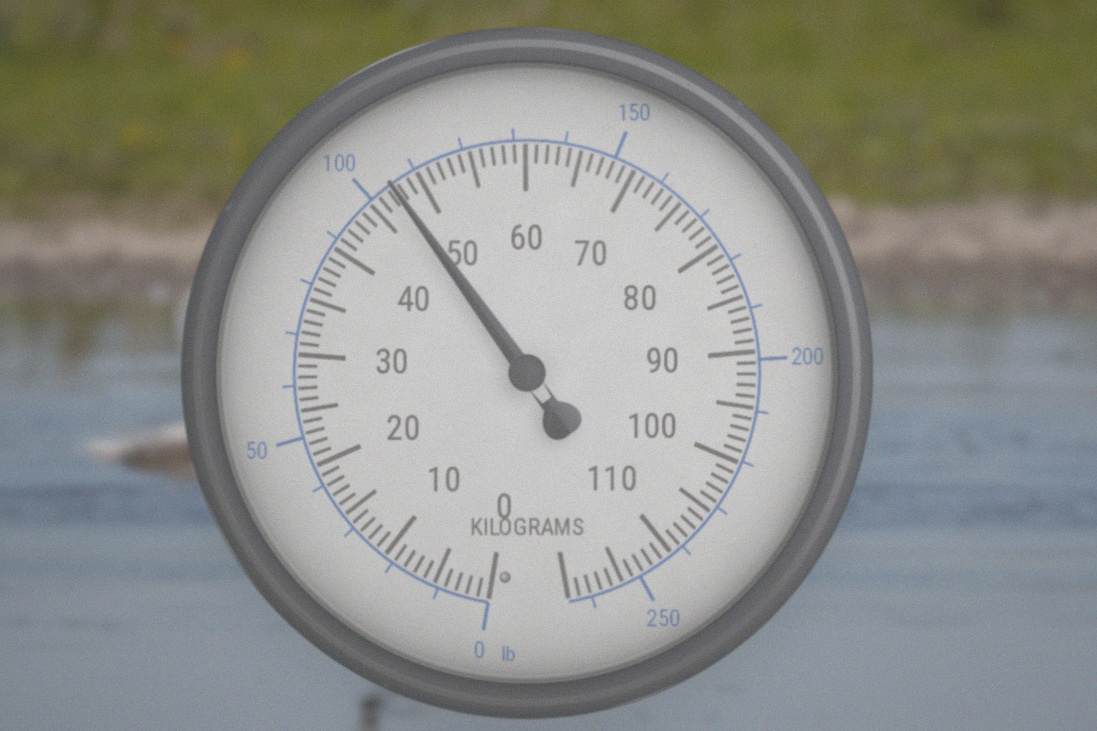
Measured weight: 47.5
